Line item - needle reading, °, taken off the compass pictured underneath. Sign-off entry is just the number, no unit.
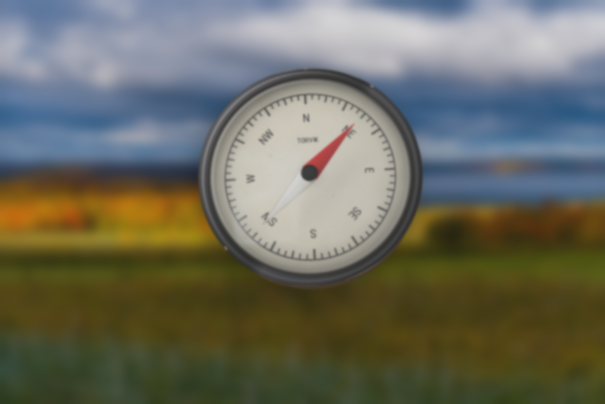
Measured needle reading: 45
